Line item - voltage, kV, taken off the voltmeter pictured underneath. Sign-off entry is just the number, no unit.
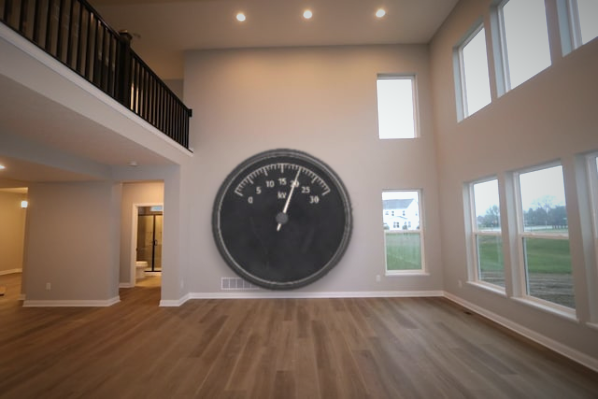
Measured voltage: 20
